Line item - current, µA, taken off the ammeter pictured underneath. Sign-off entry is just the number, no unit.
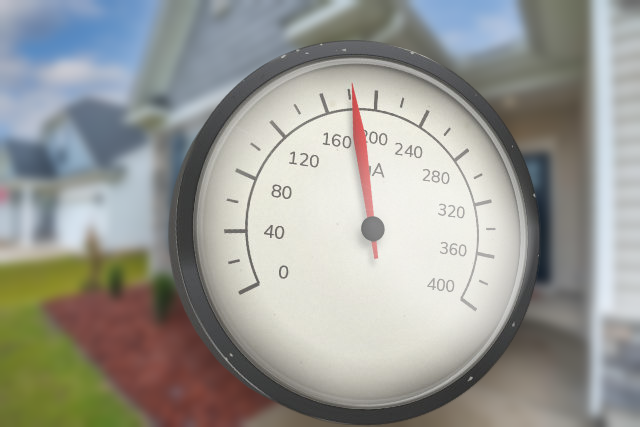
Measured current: 180
